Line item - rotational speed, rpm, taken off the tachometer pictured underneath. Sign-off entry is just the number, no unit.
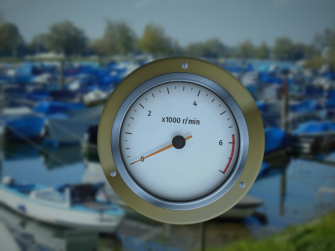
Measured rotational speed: 0
